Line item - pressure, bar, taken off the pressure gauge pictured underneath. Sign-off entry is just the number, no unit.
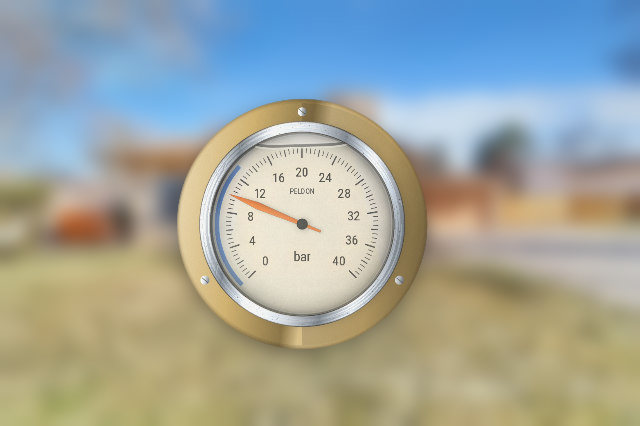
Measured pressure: 10
